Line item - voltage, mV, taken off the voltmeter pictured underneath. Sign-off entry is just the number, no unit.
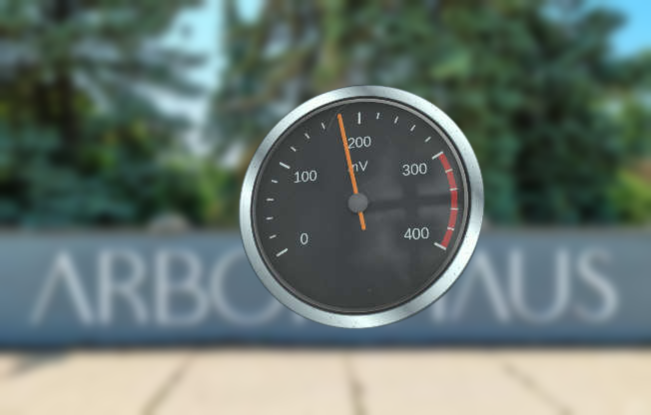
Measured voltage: 180
